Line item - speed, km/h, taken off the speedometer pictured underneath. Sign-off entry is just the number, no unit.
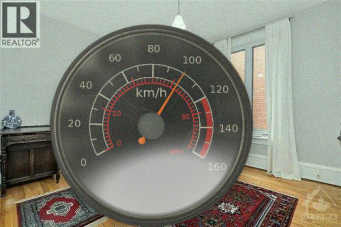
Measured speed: 100
